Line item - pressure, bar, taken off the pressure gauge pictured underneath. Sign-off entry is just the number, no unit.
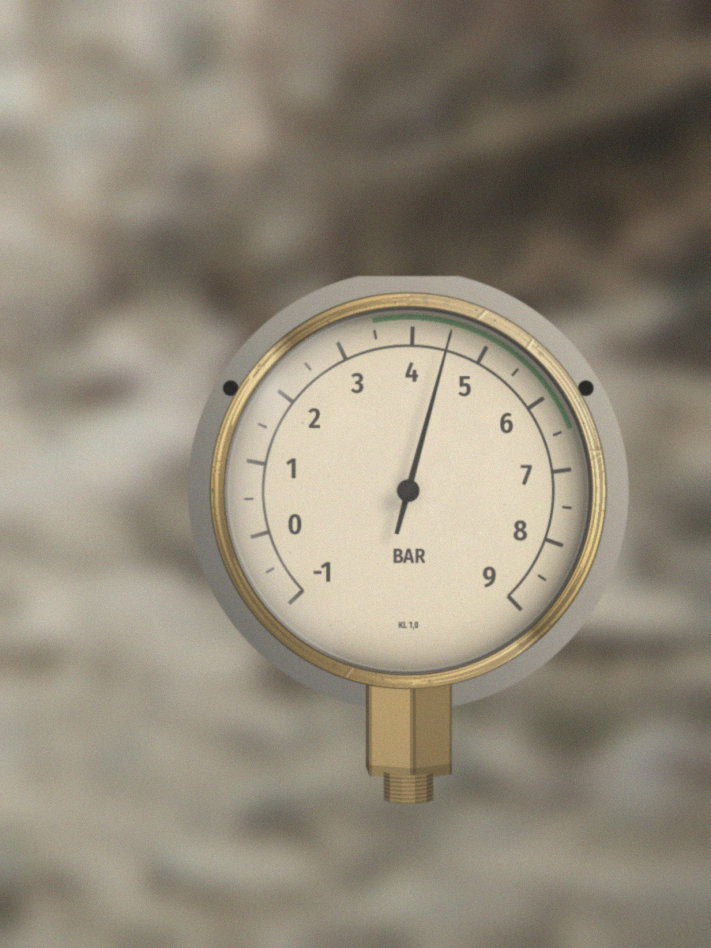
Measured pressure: 4.5
